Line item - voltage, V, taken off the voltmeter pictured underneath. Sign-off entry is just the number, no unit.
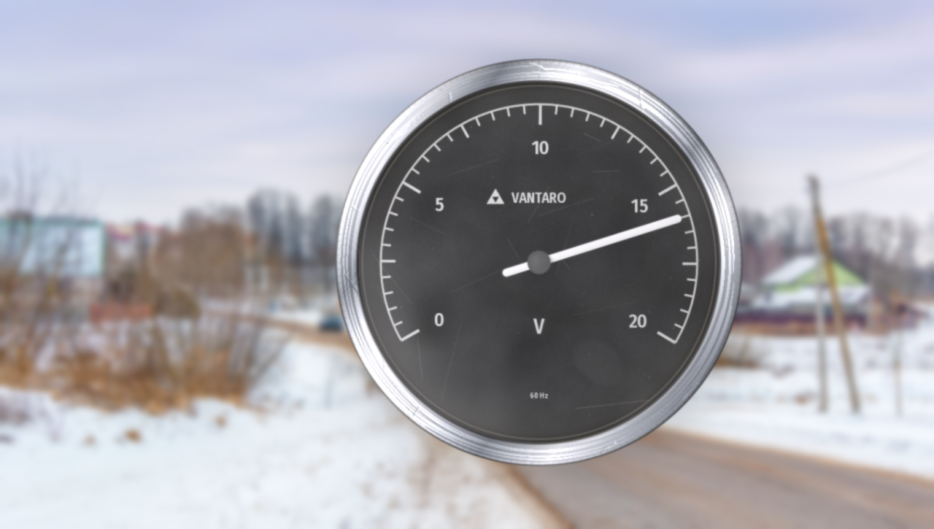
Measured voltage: 16
